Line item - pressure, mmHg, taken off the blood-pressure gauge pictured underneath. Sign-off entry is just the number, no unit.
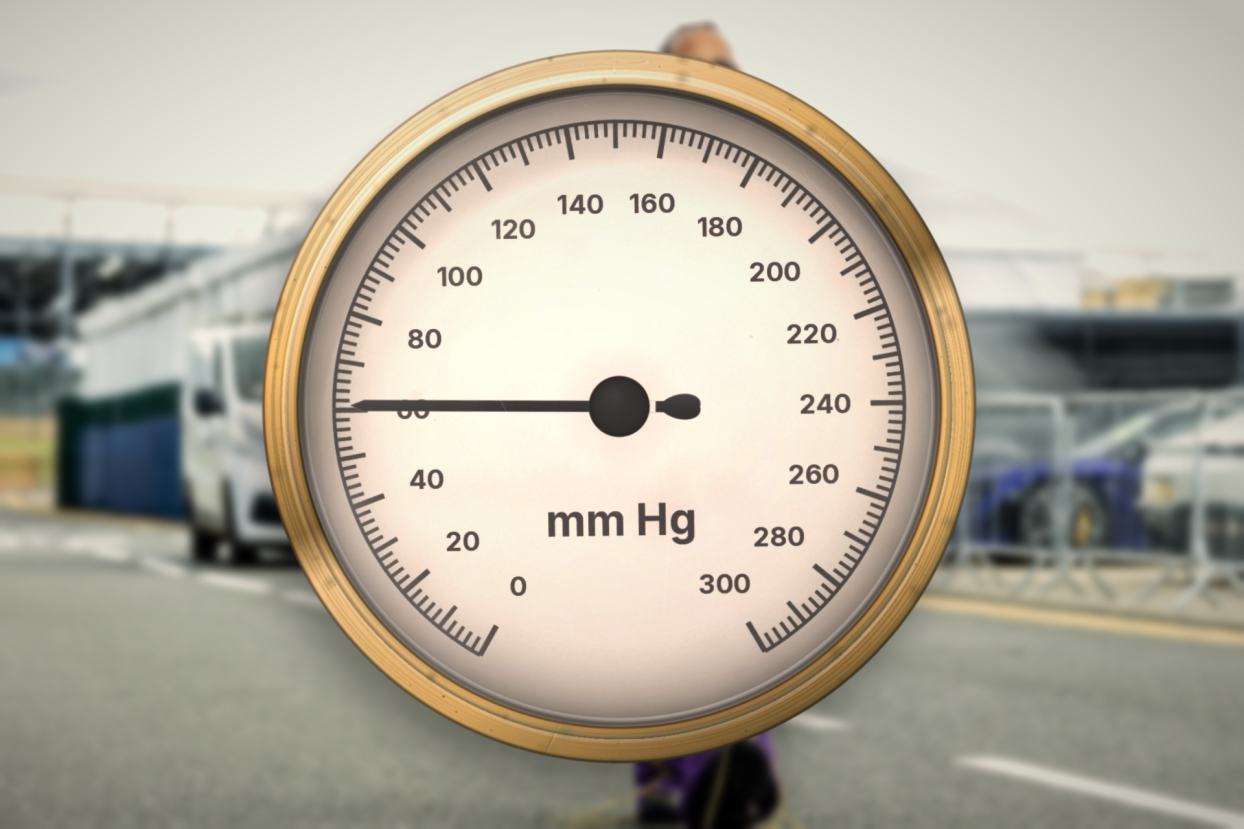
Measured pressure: 61
